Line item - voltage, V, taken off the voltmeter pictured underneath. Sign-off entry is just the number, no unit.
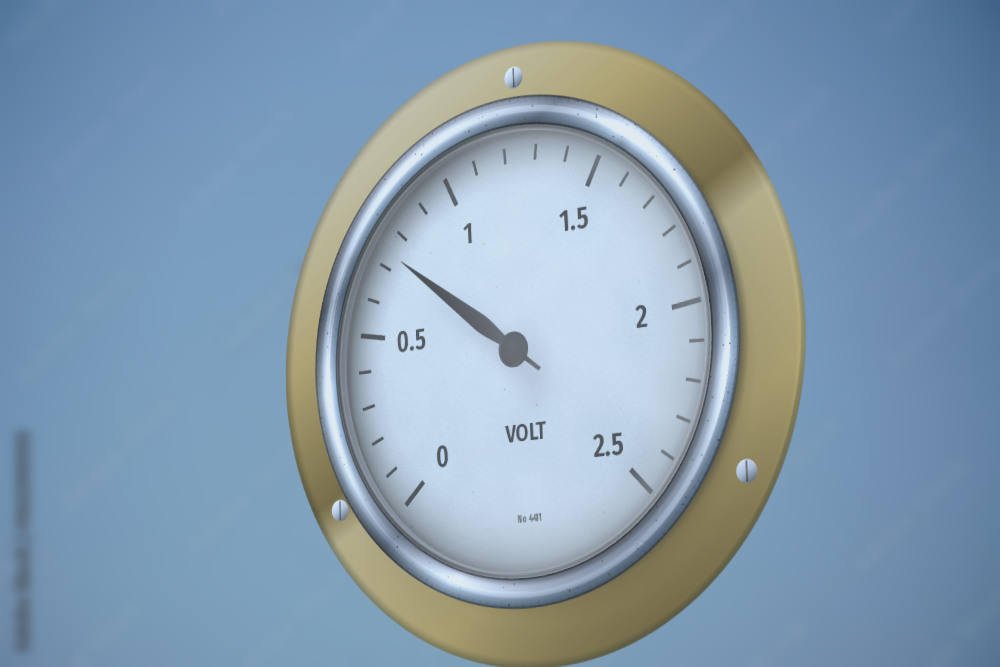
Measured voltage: 0.75
